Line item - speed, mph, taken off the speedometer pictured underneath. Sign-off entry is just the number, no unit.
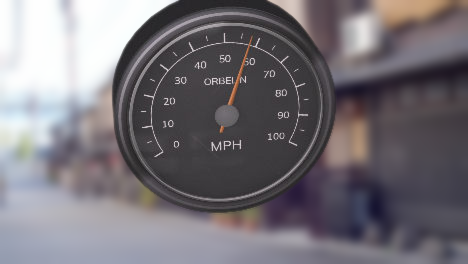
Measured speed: 57.5
